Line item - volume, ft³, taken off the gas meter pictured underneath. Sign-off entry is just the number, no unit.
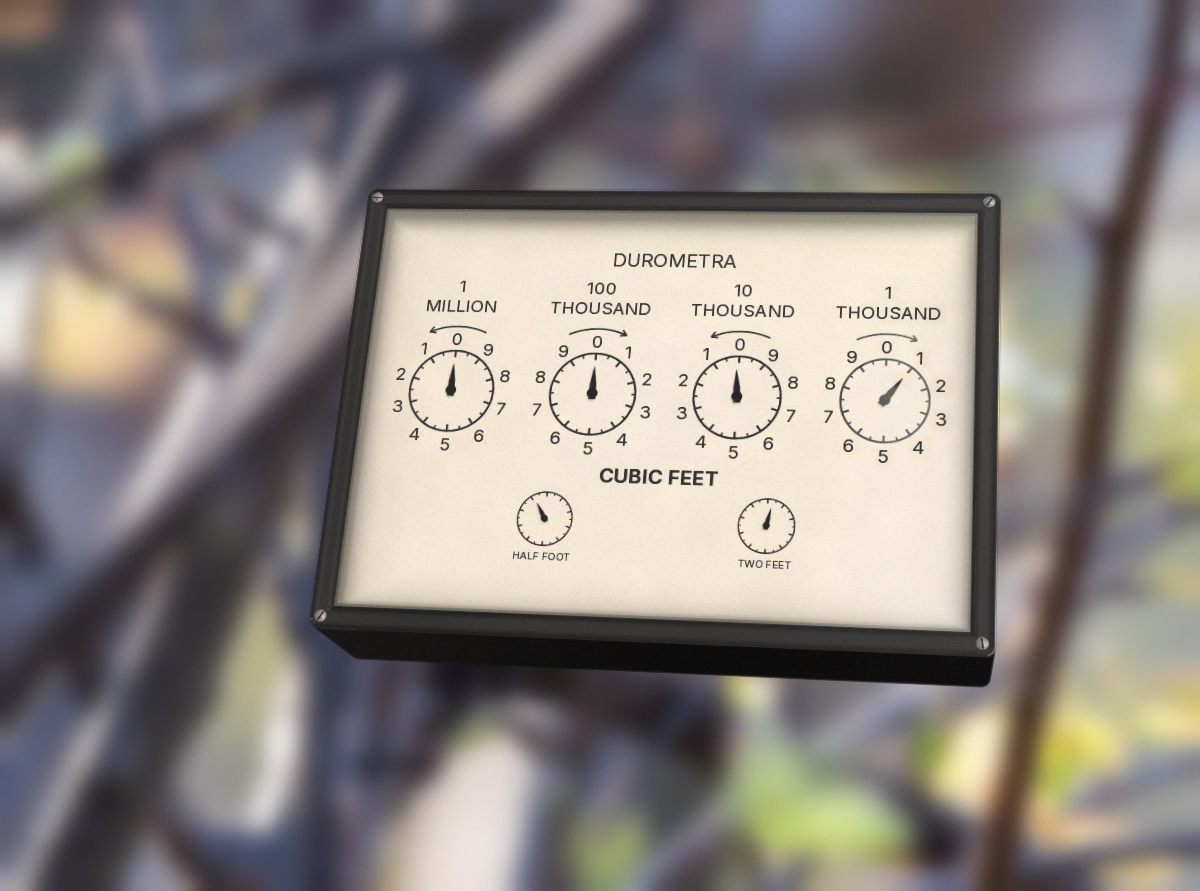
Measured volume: 100
